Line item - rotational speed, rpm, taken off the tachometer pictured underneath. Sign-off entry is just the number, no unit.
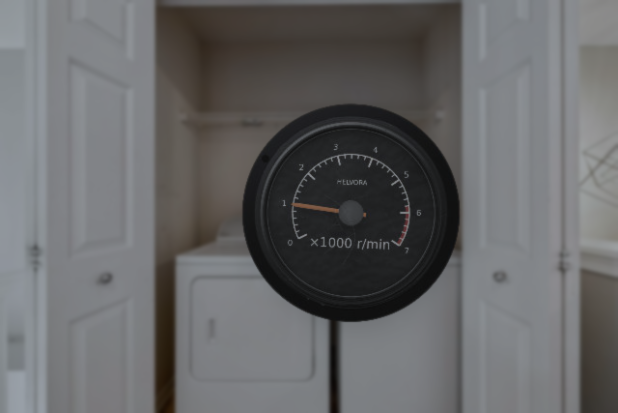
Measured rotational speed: 1000
